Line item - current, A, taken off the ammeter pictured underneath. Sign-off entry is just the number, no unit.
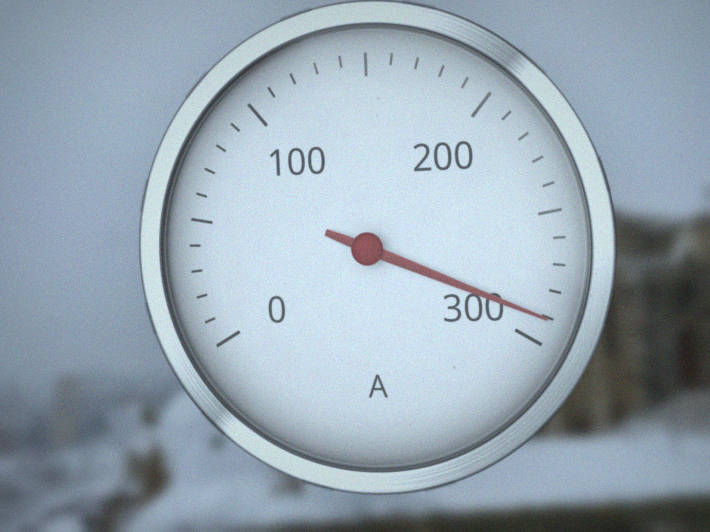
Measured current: 290
